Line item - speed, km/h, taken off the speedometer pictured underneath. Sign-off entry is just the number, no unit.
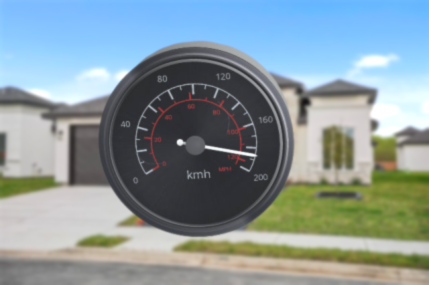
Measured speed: 185
